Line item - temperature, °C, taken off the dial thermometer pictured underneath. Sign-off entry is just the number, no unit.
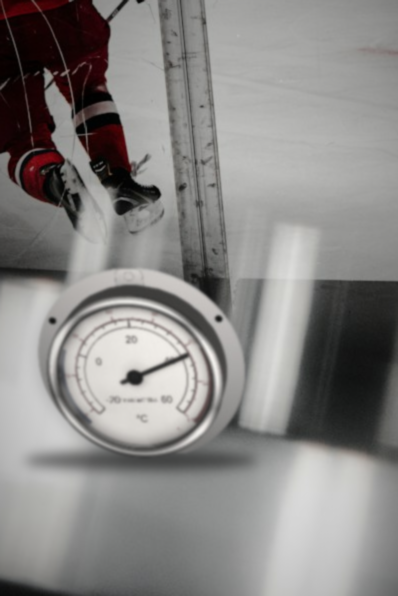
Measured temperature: 40
